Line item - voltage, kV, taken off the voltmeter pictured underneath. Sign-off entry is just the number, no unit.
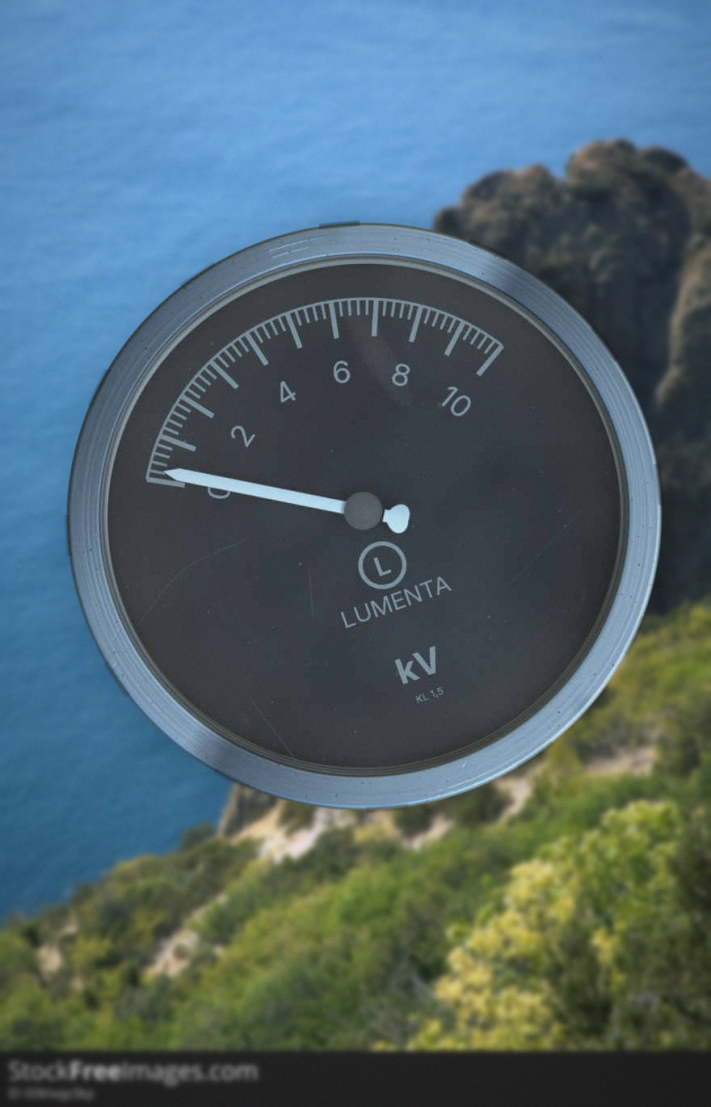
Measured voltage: 0.2
